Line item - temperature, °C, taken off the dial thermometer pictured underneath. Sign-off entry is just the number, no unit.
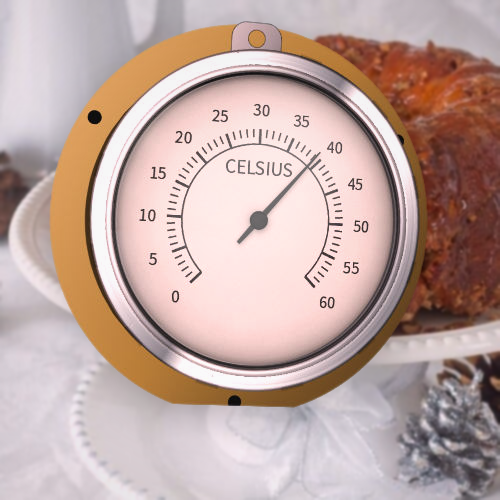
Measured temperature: 39
